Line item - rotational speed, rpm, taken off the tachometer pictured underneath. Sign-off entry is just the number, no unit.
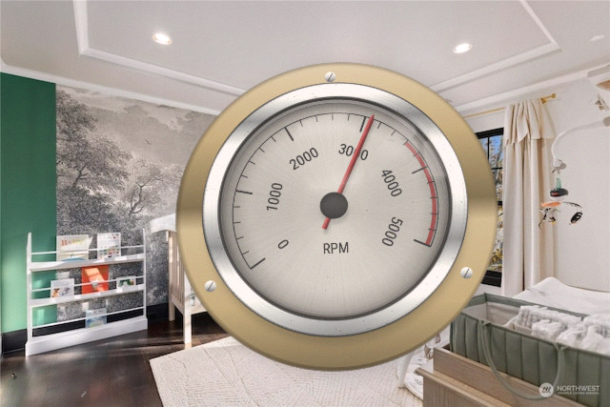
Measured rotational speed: 3100
